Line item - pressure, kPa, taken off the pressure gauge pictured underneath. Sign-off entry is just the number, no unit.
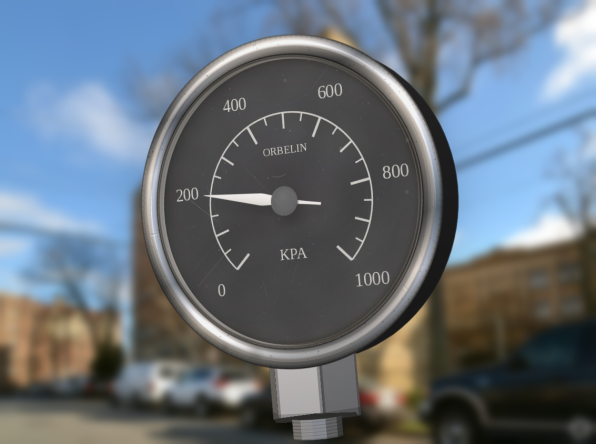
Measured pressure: 200
